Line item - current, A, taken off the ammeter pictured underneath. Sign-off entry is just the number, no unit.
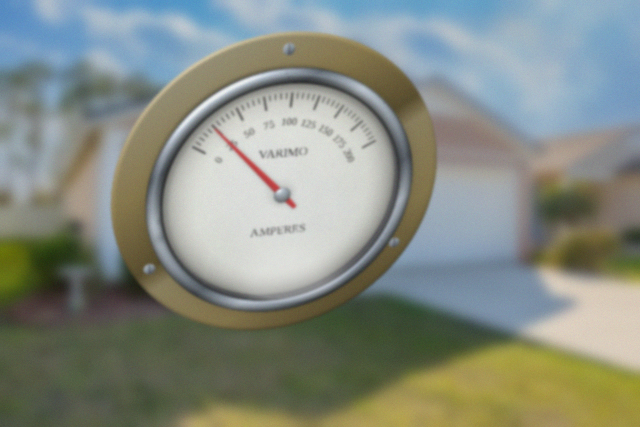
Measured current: 25
